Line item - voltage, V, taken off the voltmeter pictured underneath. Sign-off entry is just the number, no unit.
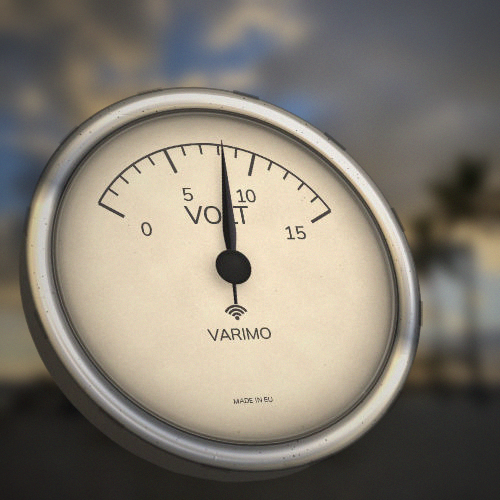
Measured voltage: 8
